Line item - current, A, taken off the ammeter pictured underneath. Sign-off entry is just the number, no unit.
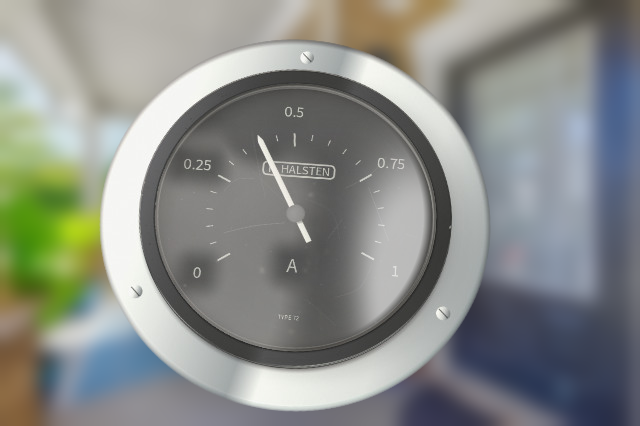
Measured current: 0.4
